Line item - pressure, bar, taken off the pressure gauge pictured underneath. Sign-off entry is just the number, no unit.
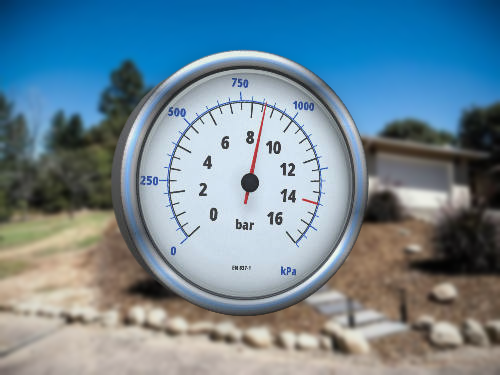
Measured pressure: 8.5
